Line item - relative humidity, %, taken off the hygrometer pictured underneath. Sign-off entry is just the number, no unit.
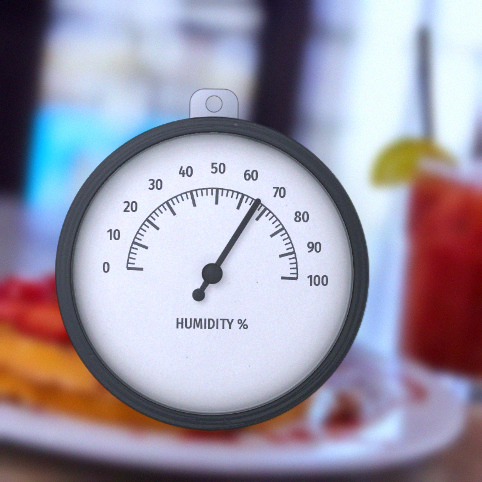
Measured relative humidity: 66
